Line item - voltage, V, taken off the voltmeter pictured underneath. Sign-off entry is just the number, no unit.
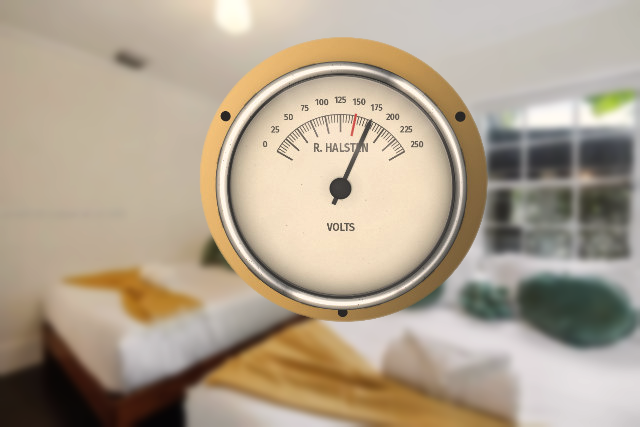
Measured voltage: 175
